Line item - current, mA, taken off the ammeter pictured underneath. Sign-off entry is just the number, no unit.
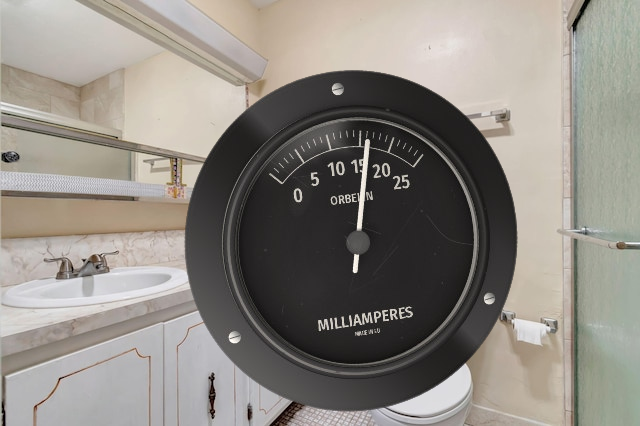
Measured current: 16
